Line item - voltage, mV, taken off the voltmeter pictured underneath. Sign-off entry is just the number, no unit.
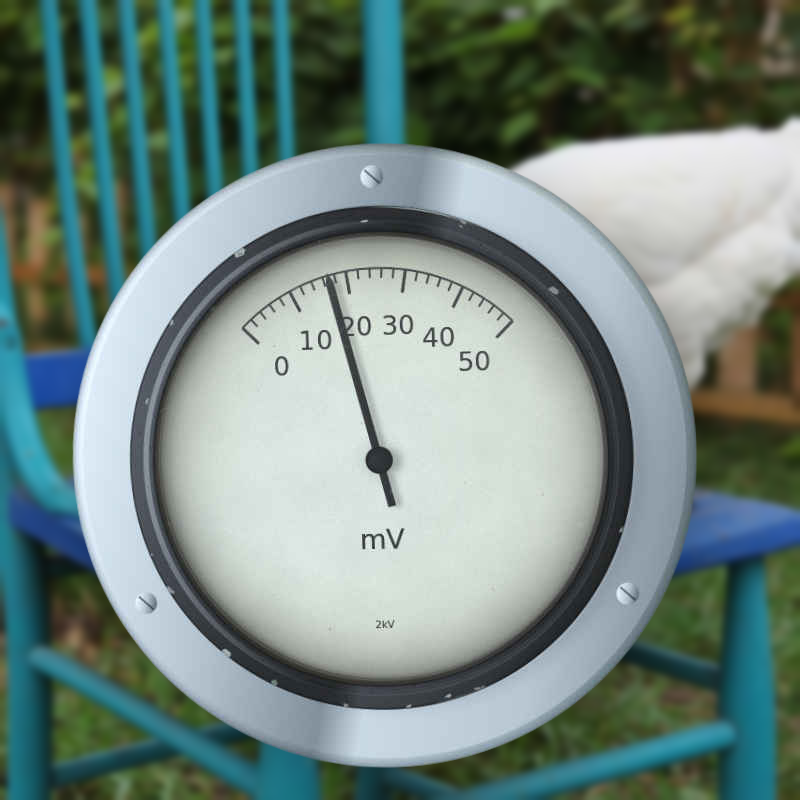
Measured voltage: 17
